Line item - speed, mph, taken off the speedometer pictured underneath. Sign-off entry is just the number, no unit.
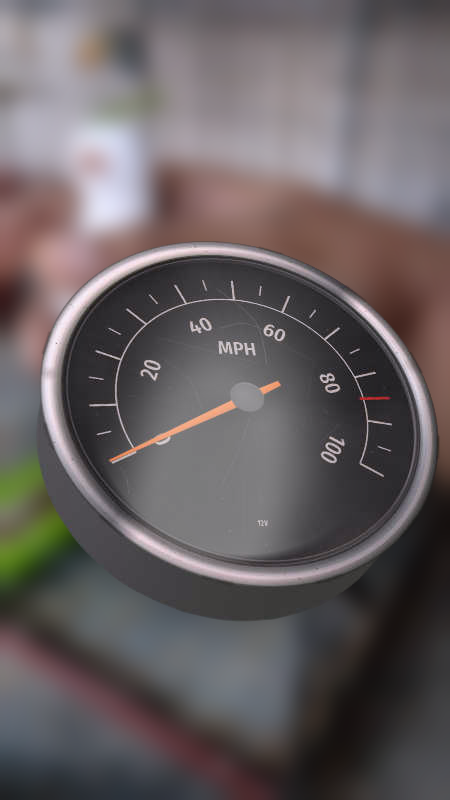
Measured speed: 0
